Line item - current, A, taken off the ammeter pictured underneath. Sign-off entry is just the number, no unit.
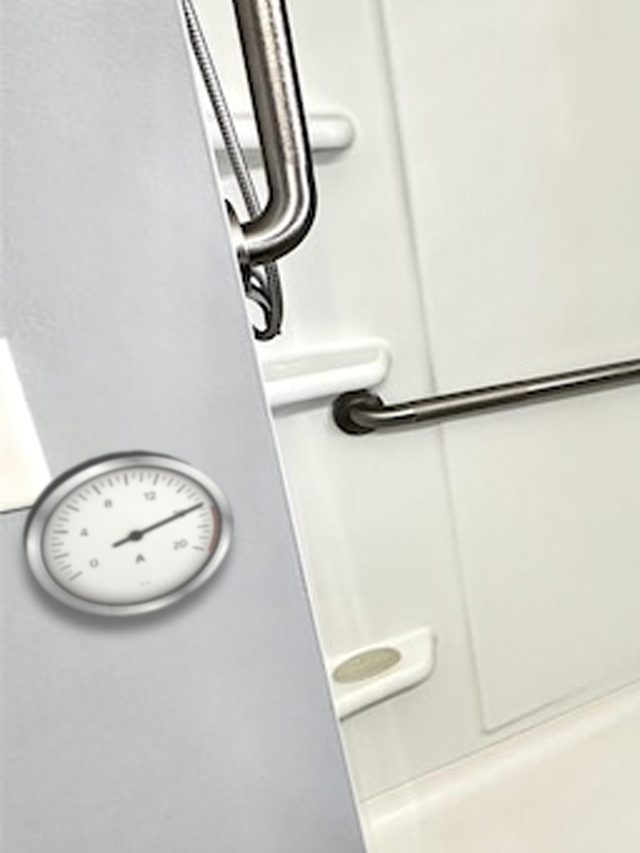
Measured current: 16
